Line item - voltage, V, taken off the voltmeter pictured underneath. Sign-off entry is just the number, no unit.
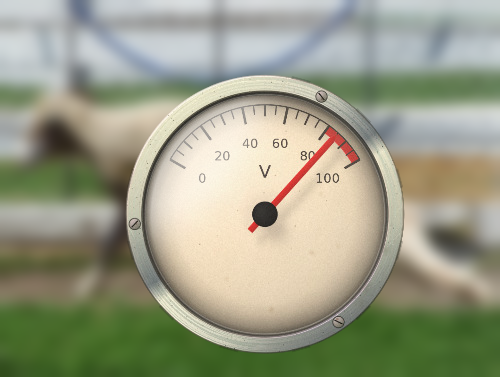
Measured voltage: 85
